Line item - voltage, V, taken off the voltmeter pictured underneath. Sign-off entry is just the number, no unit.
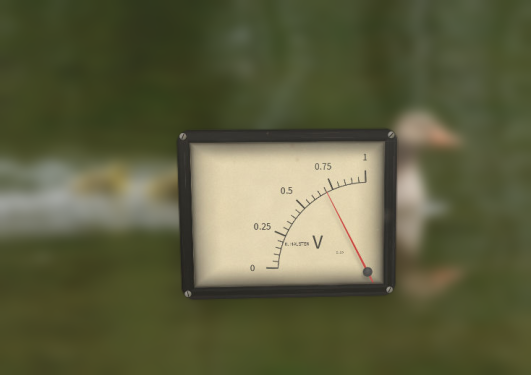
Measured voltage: 0.7
